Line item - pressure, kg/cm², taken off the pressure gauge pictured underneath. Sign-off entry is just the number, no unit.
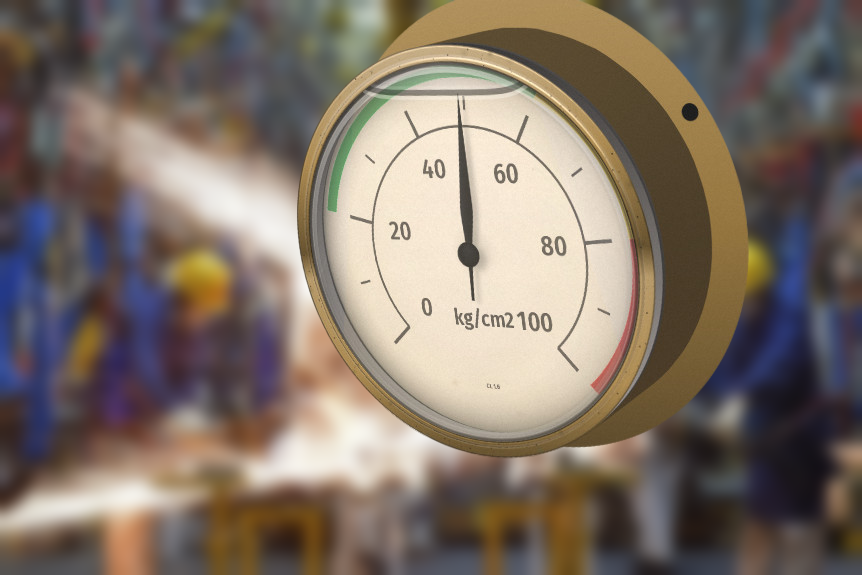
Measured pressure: 50
